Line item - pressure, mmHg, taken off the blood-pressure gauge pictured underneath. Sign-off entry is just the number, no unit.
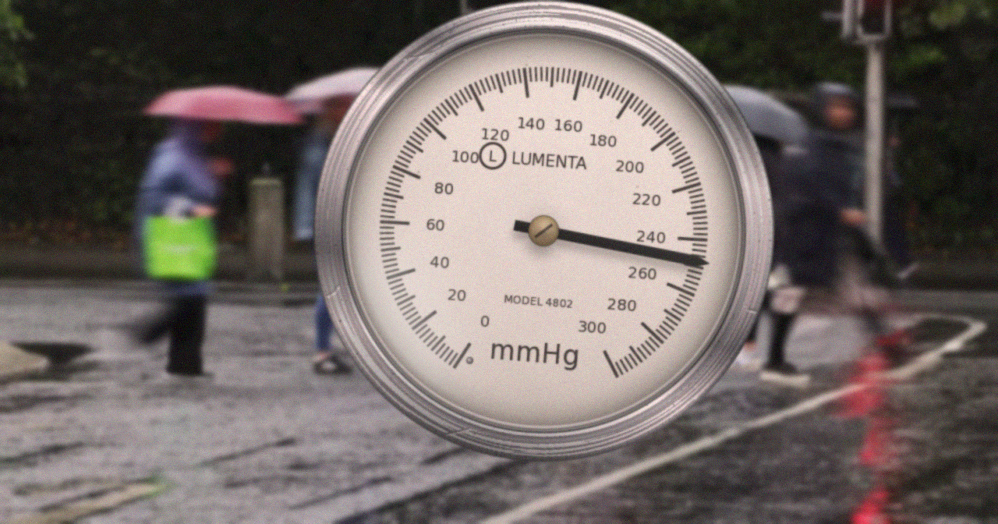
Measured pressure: 248
